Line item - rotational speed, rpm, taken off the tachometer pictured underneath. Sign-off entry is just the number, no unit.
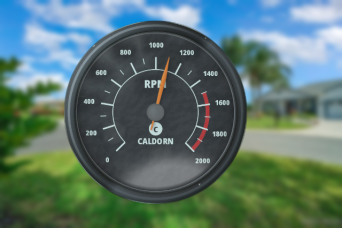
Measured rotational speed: 1100
